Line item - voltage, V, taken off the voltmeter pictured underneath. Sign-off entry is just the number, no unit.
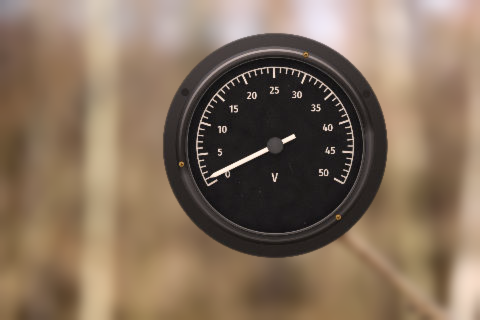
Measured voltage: 1
